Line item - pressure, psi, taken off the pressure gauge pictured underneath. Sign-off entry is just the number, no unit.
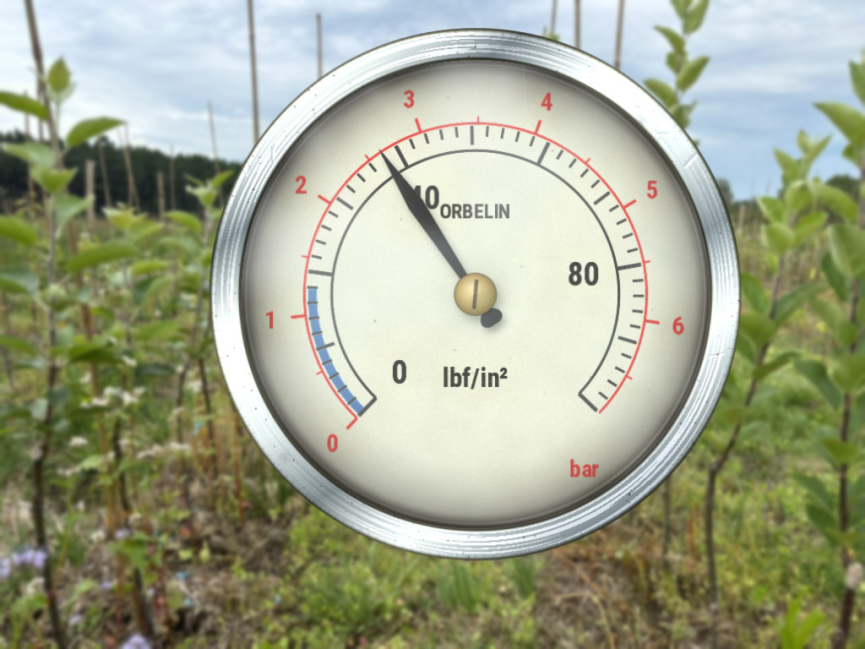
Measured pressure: 38
